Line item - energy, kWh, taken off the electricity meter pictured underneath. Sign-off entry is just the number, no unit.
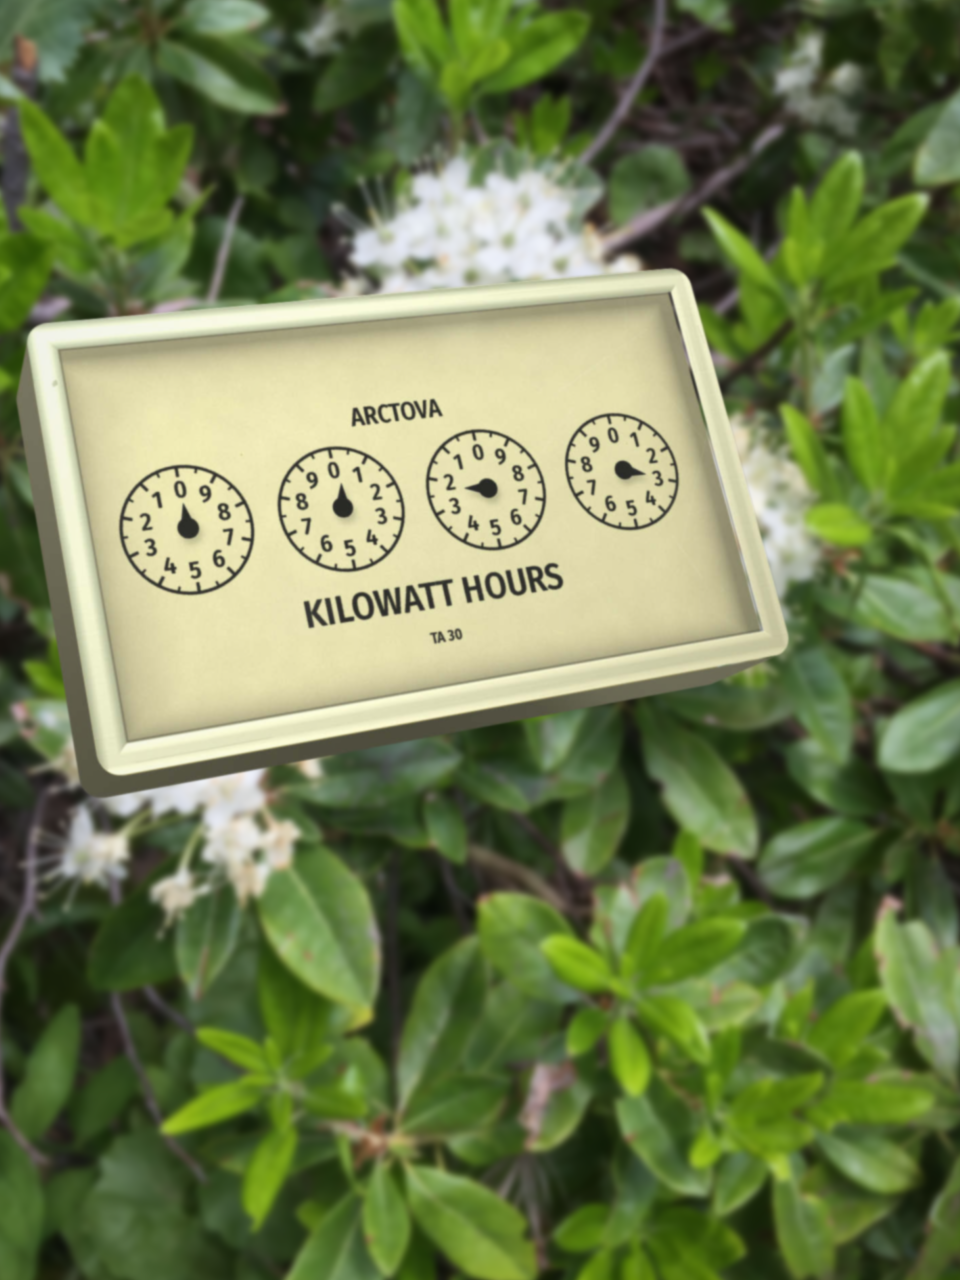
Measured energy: 23
